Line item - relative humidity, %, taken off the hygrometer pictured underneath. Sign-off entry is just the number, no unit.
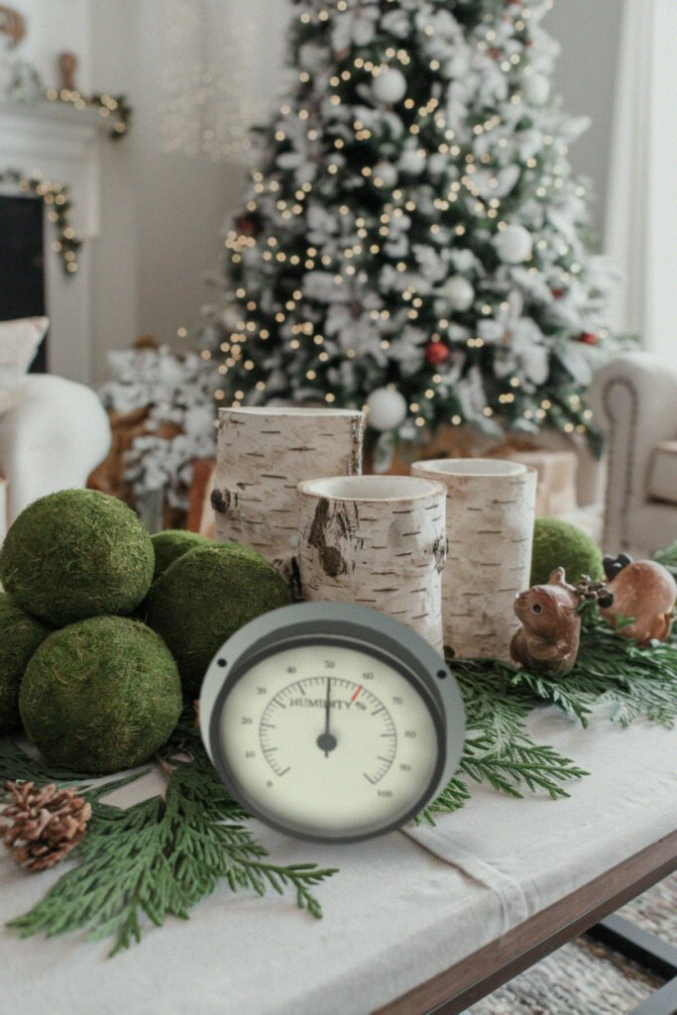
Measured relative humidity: 50
